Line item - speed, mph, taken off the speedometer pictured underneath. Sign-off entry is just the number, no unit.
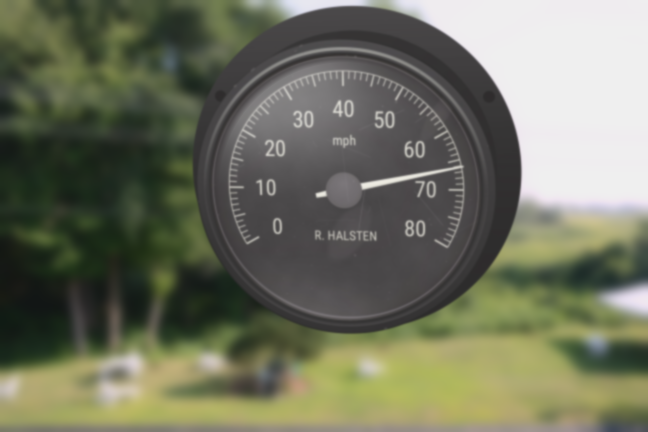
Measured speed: 66
